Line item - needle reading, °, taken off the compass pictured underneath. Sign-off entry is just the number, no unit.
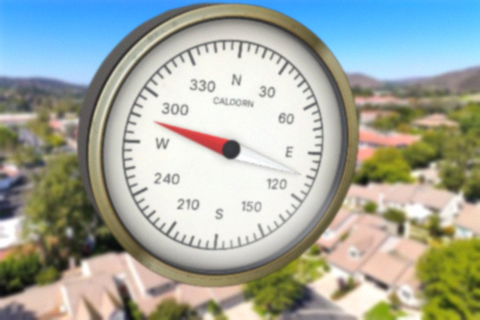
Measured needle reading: 285
